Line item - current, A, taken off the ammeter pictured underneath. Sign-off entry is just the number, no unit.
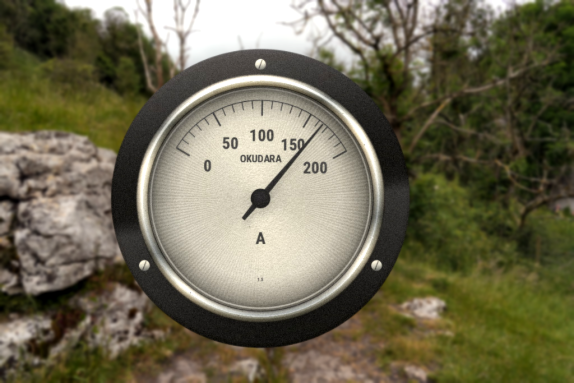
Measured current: 165
